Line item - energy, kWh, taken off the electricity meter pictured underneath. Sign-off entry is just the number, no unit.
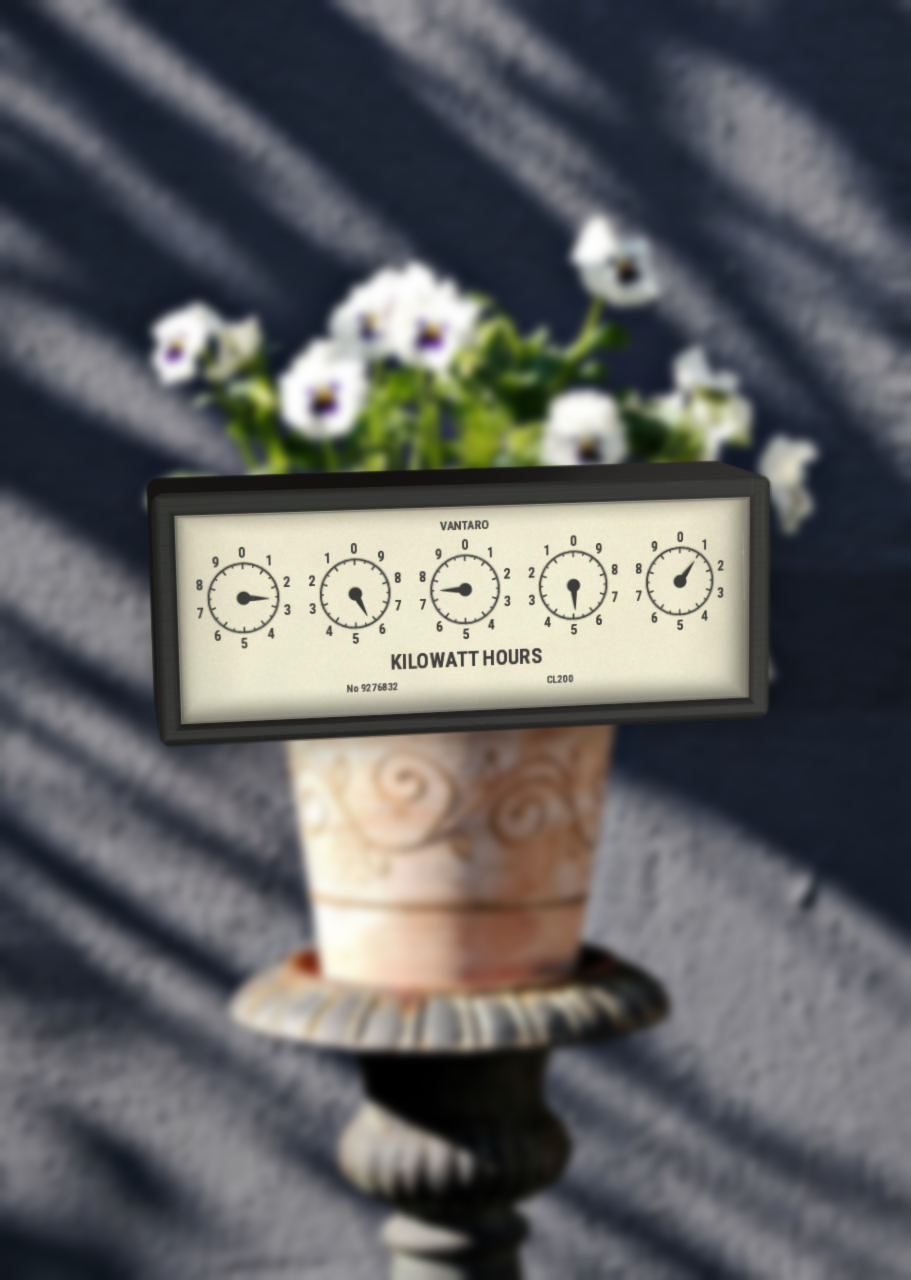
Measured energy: 25751
